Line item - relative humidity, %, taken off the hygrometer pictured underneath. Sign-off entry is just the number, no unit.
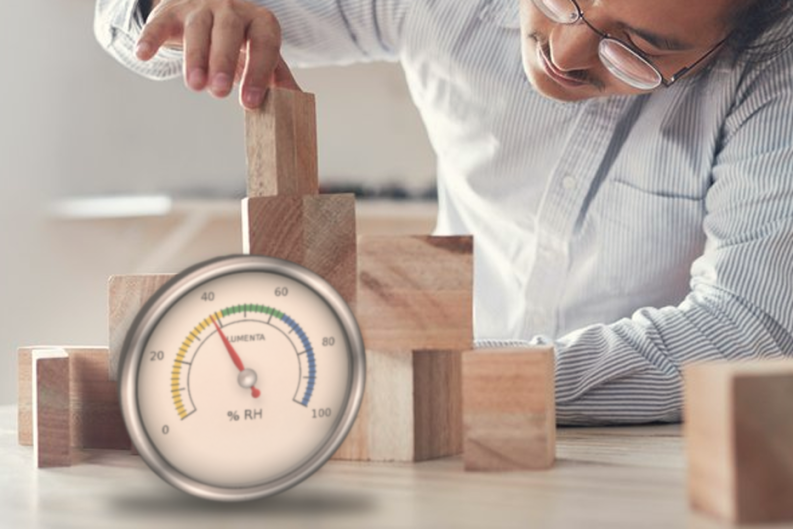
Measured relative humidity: 38
